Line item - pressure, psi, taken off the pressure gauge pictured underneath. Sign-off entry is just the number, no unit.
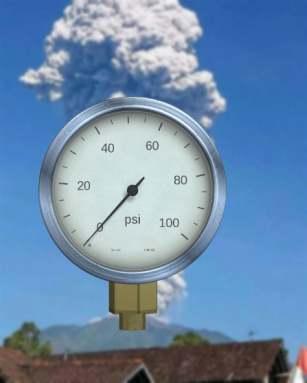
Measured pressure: 0
